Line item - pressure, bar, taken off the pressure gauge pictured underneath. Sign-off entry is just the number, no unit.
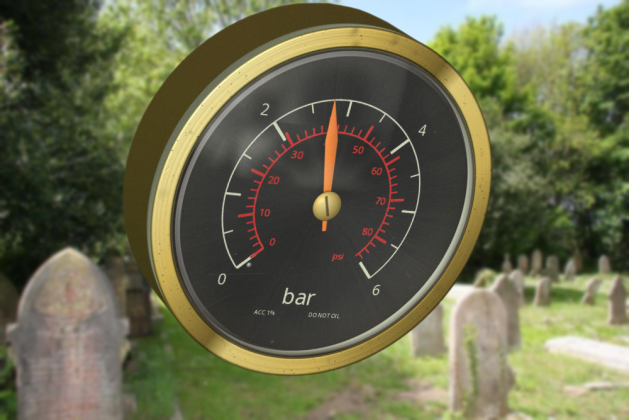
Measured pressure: 2.75
